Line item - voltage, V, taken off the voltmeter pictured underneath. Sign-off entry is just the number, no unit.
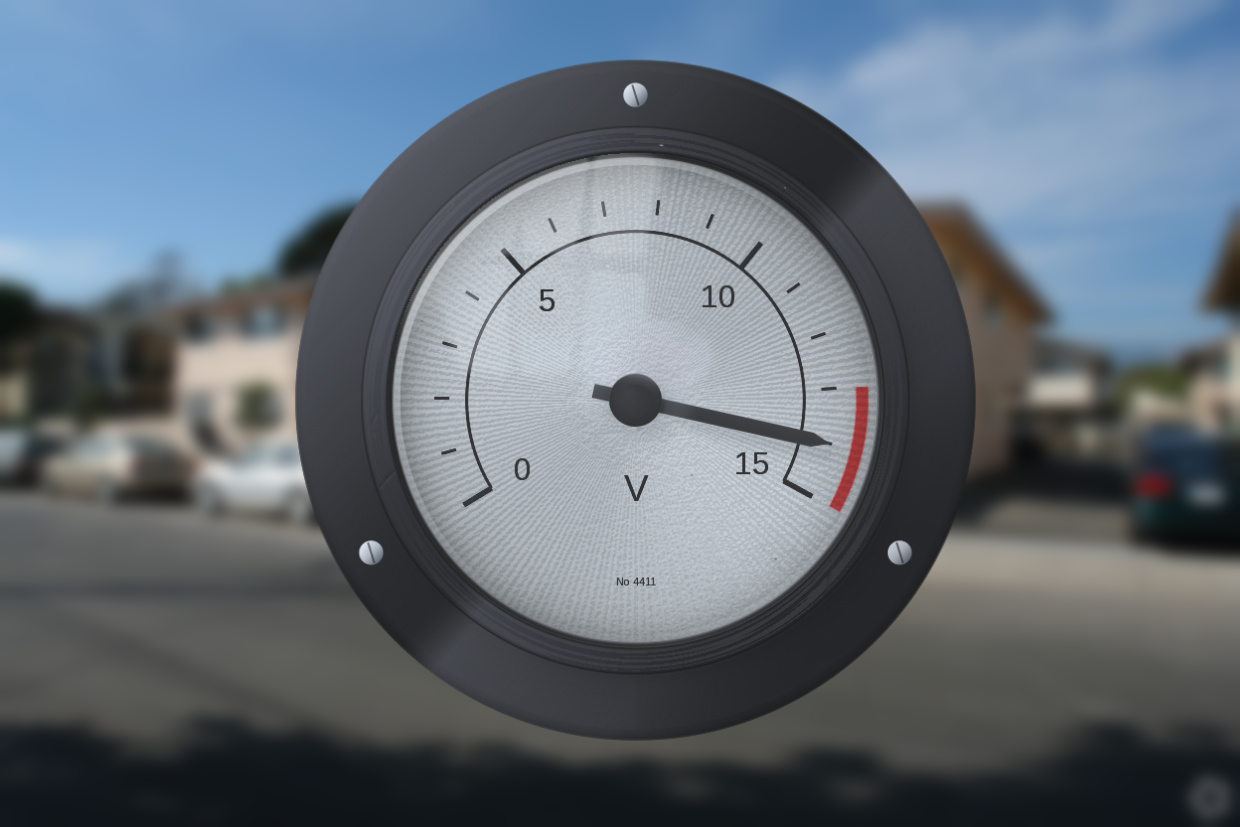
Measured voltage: 14
